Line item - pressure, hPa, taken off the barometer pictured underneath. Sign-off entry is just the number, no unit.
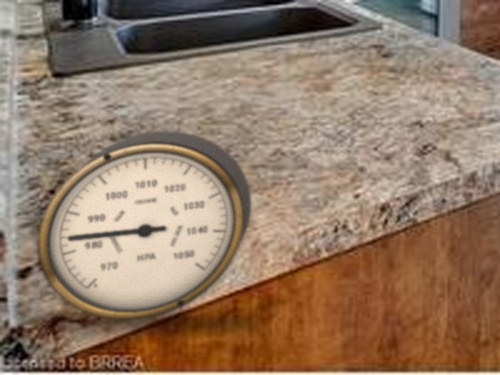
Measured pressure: 984
